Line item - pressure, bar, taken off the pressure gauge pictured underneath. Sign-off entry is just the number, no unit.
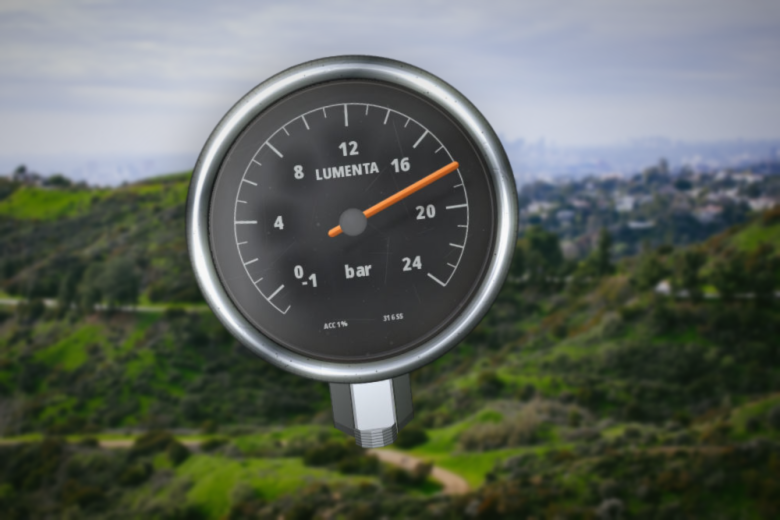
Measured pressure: 18
